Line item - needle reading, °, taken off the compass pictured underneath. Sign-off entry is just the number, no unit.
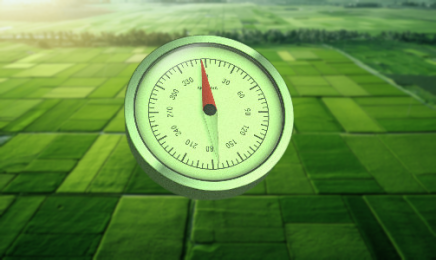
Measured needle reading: 355
